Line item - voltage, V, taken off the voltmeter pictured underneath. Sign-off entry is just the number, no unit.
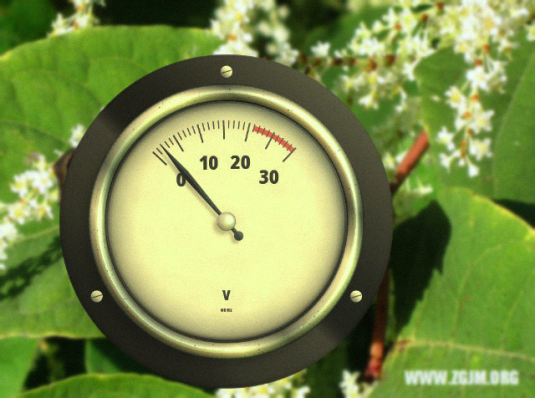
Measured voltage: 2
